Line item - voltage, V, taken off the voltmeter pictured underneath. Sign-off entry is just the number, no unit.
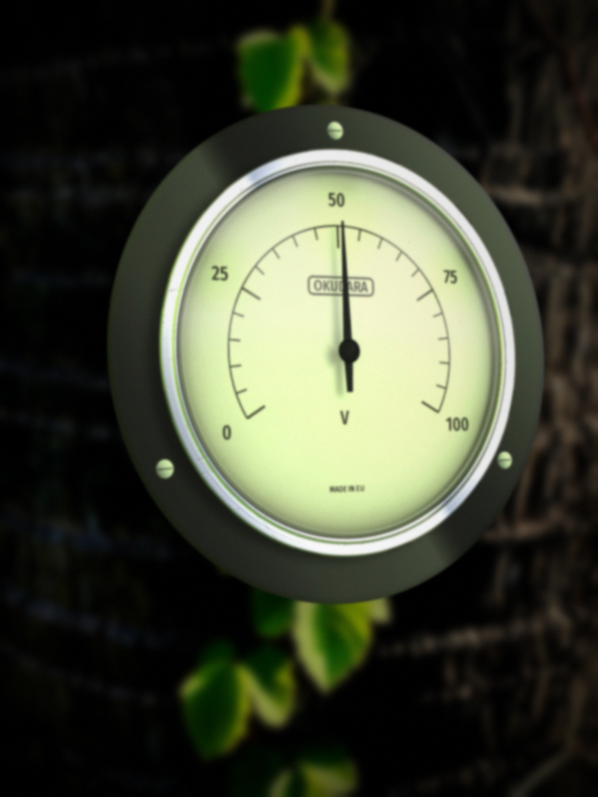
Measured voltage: 50
